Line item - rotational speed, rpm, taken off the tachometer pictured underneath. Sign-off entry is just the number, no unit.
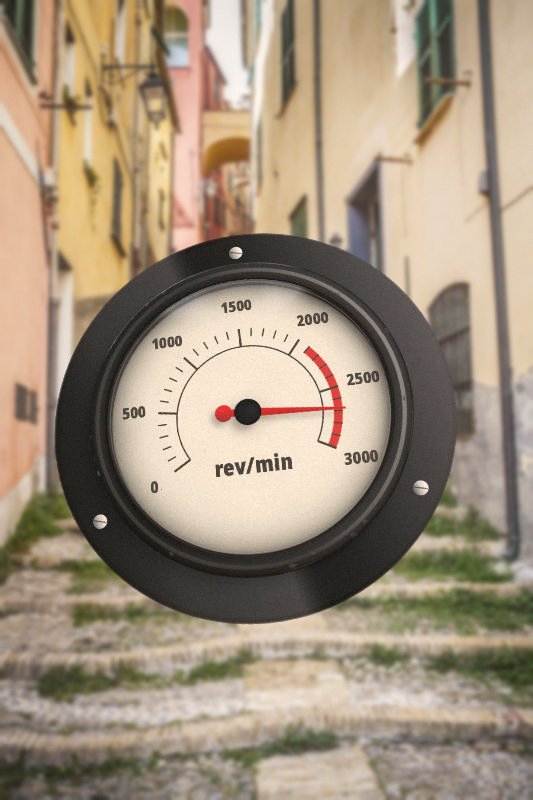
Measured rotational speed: 2700
